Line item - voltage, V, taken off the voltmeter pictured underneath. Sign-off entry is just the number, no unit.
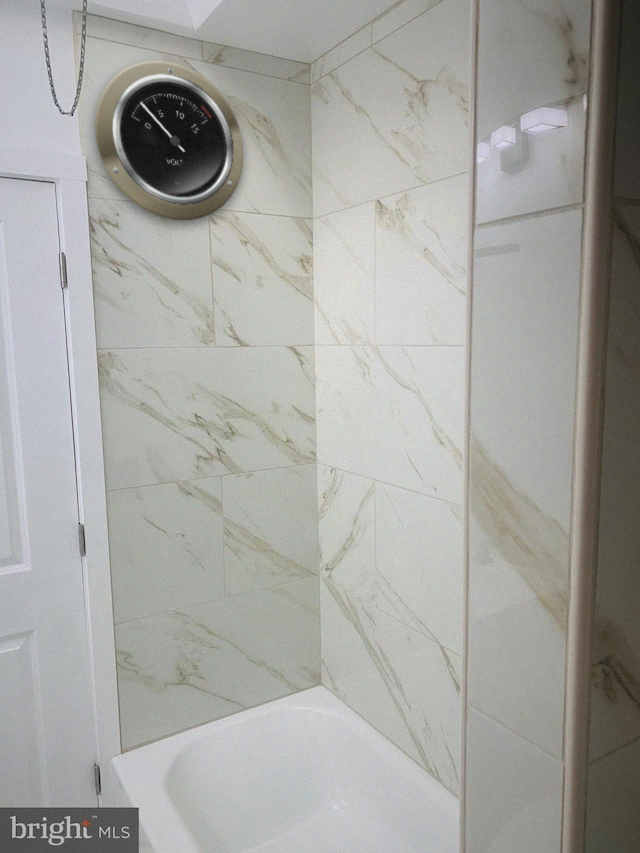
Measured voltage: 2.5
